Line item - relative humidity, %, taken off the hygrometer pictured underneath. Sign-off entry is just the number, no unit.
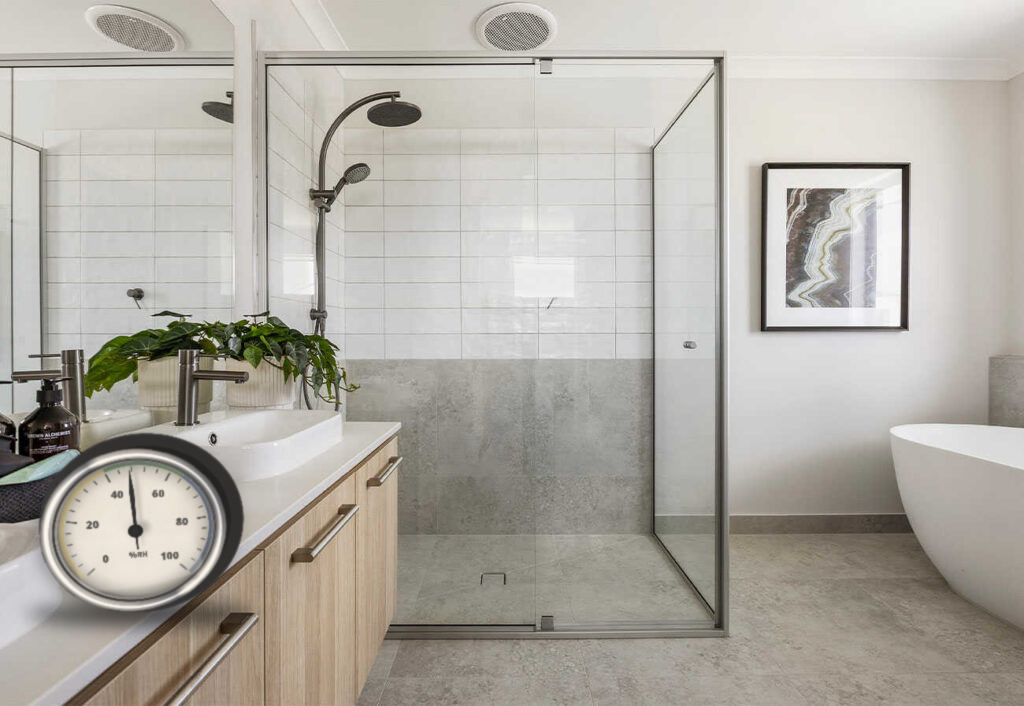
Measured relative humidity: 48
